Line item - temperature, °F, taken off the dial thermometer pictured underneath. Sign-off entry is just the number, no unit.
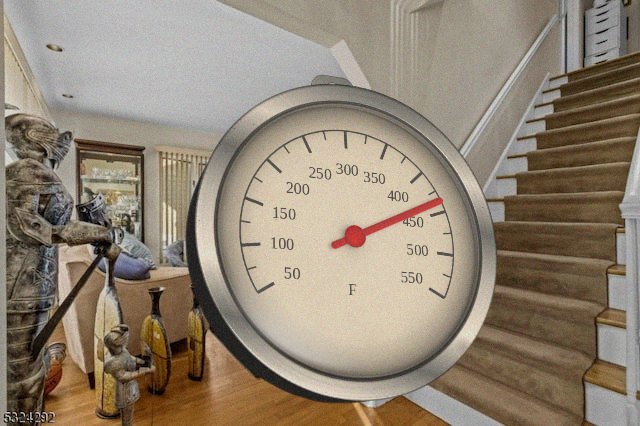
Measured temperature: 437.5
